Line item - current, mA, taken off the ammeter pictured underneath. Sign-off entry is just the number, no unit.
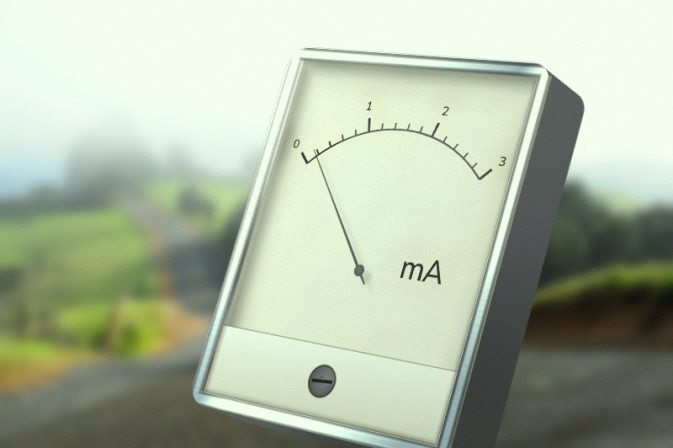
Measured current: 0.2
